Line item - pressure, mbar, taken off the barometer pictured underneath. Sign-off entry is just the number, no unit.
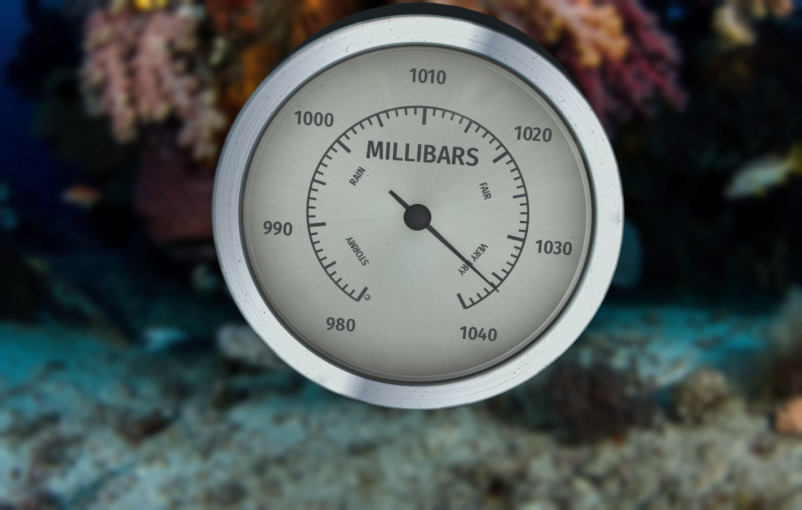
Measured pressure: 1036
